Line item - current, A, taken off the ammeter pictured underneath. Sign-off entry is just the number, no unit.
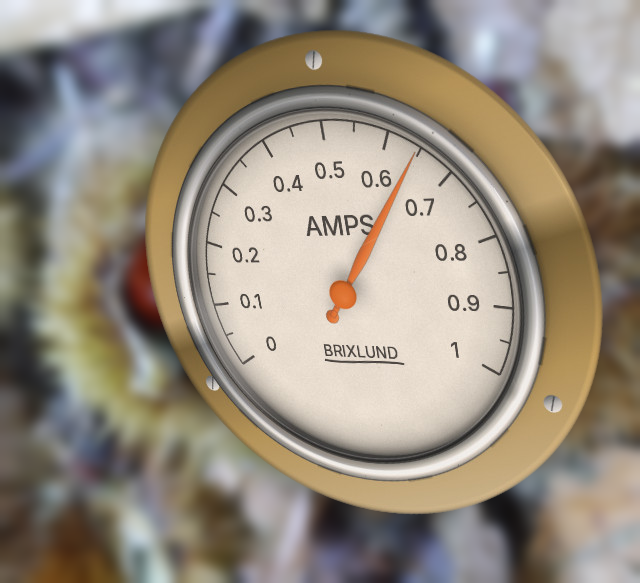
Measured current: 0.65
